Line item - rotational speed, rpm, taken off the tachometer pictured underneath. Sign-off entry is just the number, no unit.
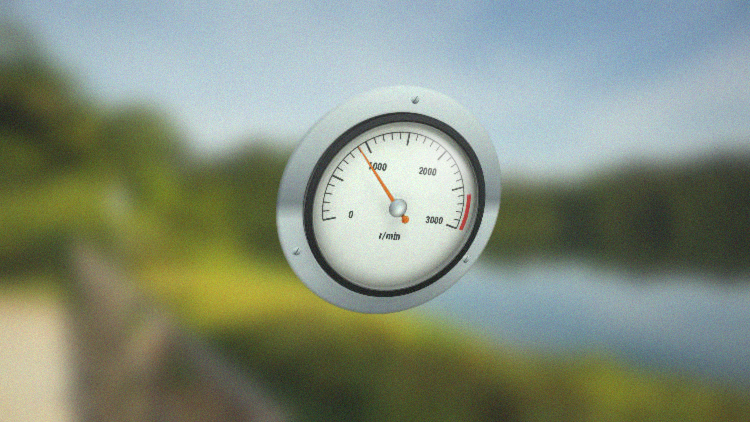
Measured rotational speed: 900
